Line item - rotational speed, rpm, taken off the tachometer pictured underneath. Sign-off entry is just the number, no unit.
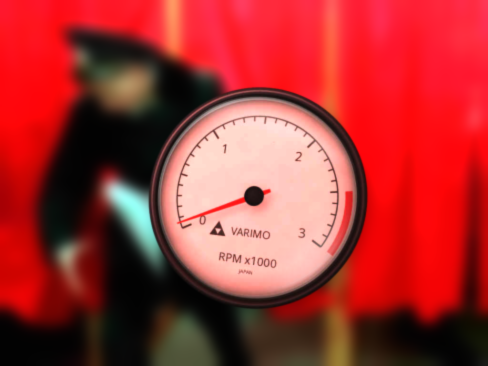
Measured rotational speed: 50
